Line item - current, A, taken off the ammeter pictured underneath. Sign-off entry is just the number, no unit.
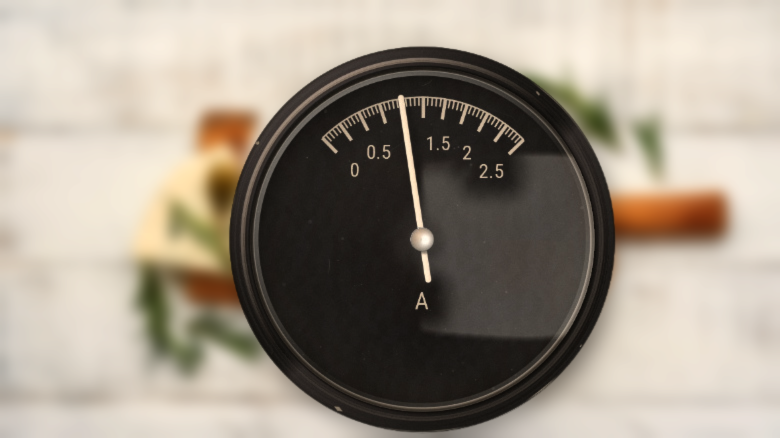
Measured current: 1
